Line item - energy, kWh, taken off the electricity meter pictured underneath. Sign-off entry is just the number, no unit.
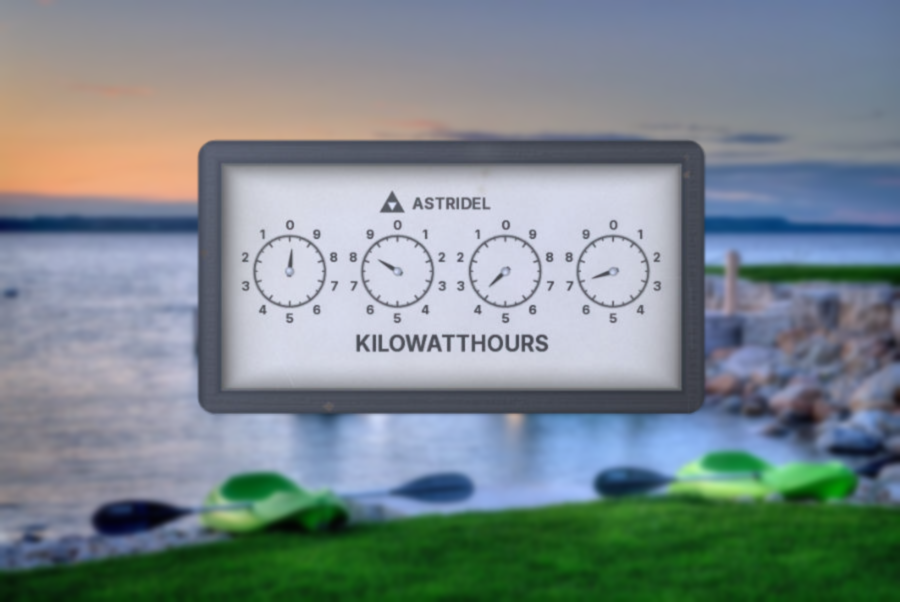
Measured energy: 9837
